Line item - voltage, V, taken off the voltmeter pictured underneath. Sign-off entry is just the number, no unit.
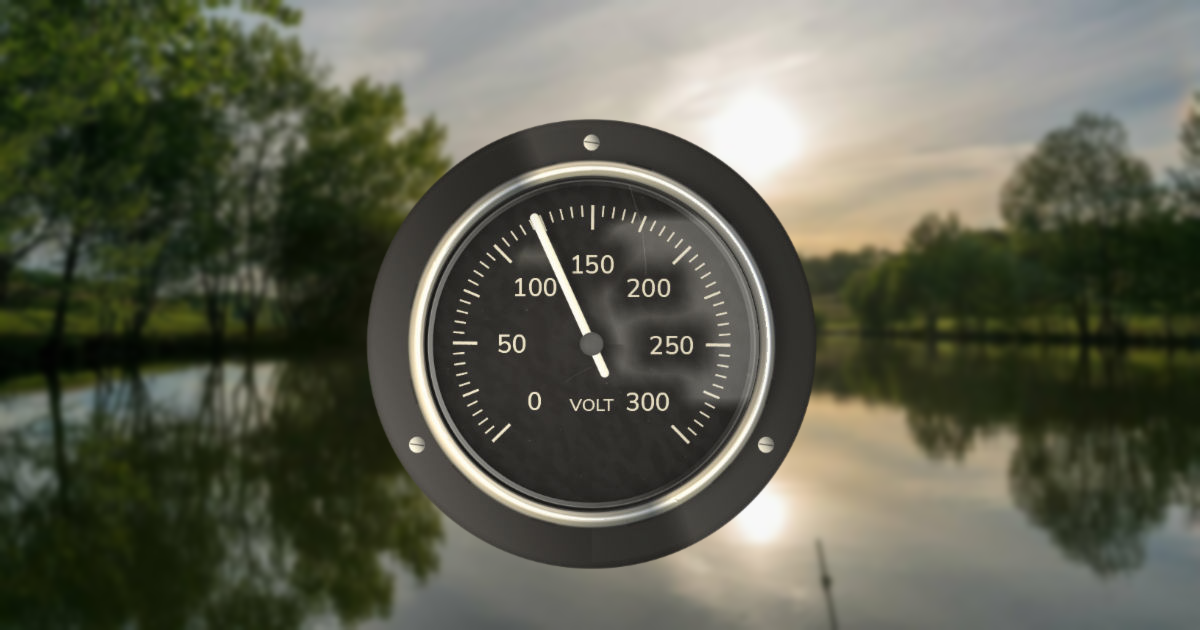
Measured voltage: 122.5
